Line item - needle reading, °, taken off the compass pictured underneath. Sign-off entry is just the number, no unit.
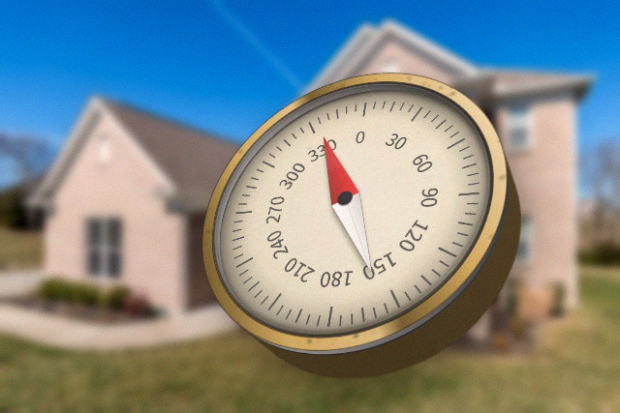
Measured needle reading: 335
